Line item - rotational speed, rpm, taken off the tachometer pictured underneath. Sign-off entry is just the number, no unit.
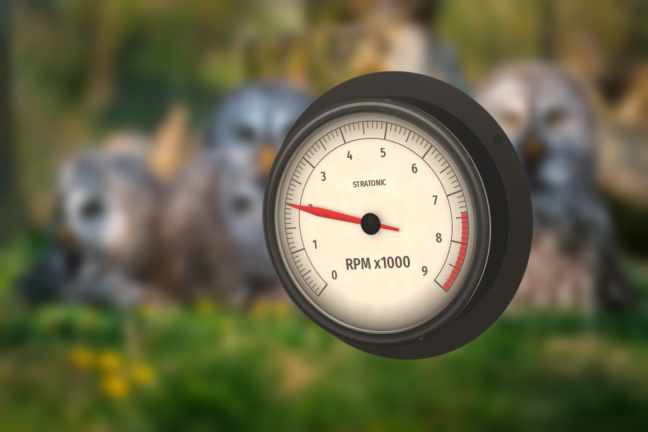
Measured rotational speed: 2000
